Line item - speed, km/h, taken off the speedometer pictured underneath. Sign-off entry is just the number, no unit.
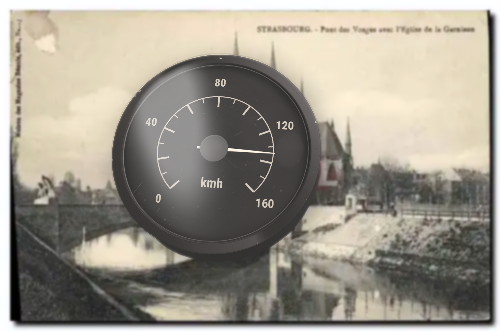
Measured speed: 135
